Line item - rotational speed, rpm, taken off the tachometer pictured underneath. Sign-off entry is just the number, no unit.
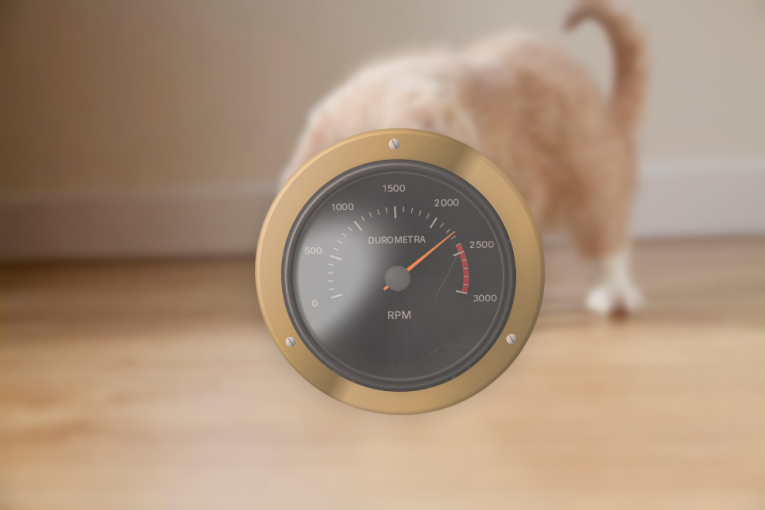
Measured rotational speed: 2250
